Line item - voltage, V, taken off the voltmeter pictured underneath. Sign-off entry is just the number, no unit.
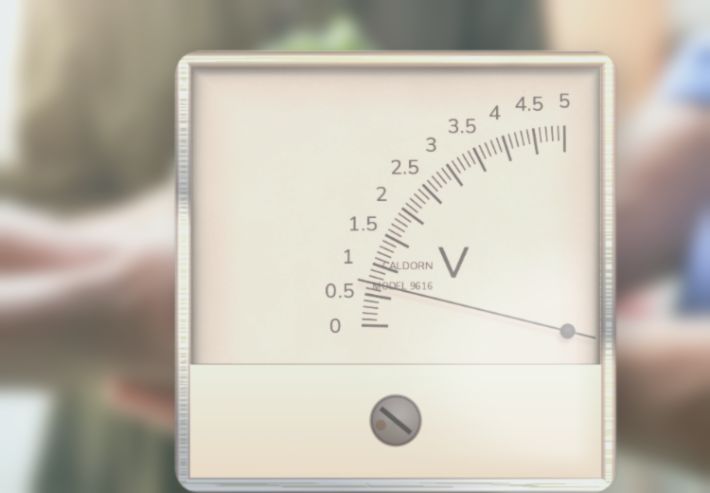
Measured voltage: 0.7
